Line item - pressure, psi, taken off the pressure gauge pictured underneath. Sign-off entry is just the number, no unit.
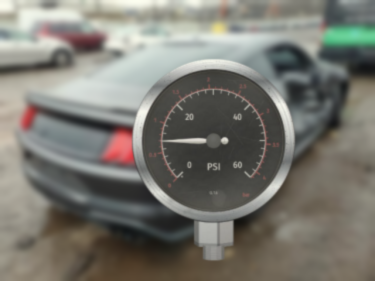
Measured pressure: 10
